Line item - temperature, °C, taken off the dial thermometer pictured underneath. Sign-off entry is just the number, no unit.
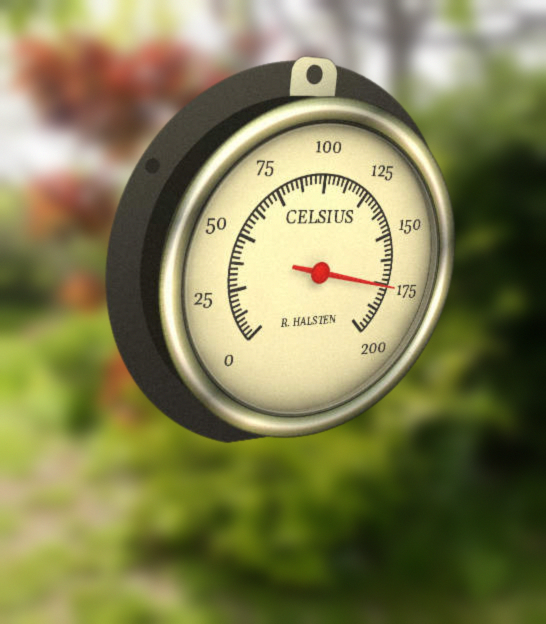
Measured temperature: 175
